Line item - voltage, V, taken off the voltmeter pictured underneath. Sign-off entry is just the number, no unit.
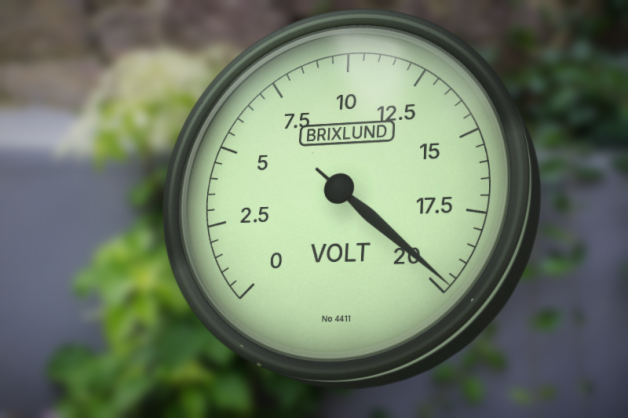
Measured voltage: 19.75
